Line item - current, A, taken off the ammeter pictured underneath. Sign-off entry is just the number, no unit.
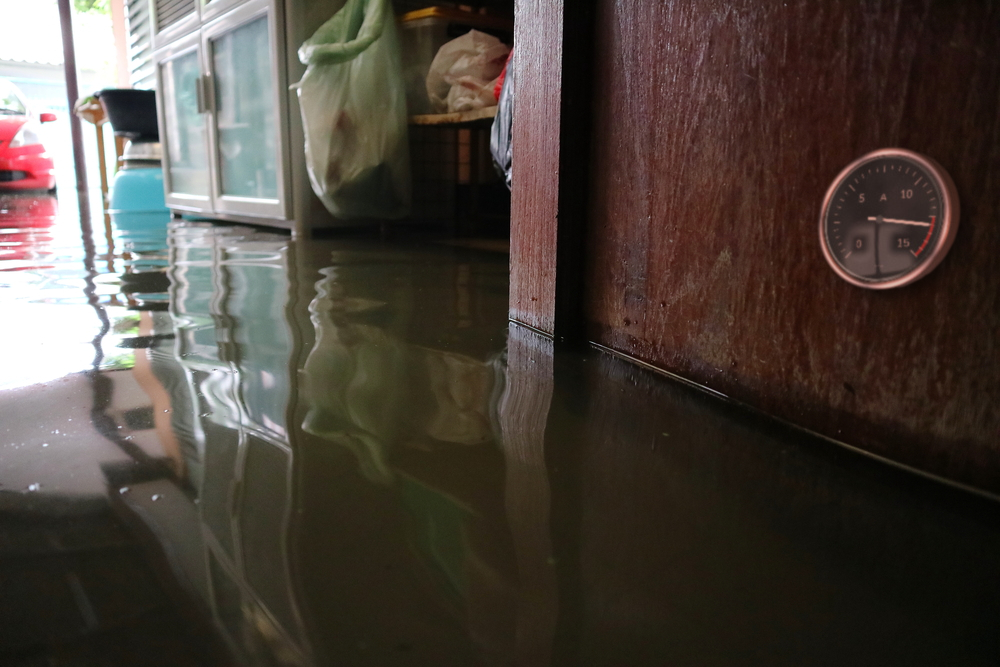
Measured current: 13
